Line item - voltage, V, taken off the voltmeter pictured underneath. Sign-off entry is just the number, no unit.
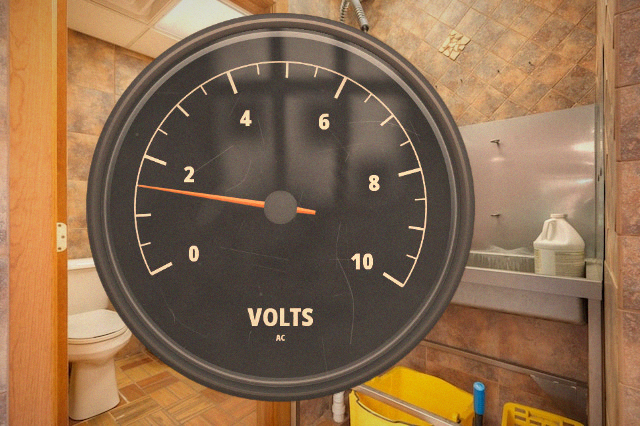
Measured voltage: 1.5
